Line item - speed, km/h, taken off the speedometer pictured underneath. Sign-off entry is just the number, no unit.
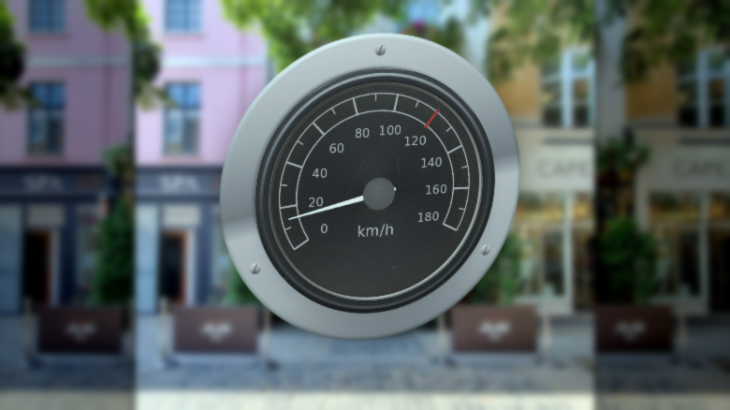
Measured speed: 15
